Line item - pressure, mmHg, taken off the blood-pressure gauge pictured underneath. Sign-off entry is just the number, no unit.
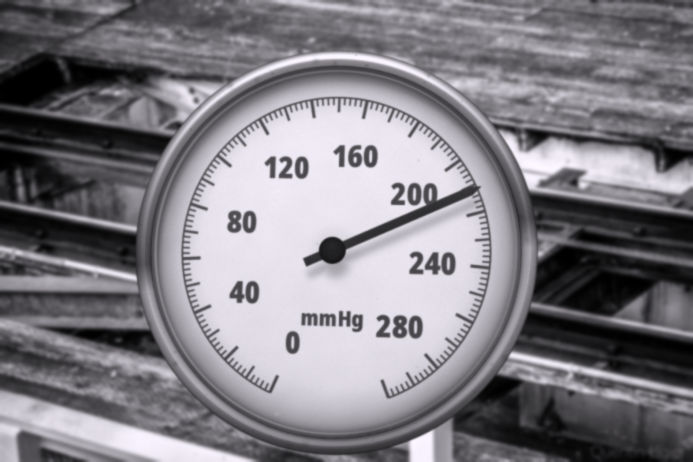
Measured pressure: 212
